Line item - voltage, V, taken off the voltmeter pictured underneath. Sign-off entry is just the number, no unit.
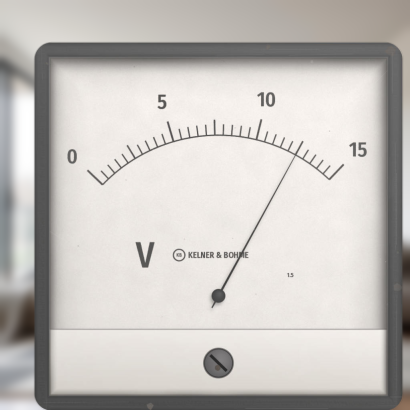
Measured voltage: 12.5
